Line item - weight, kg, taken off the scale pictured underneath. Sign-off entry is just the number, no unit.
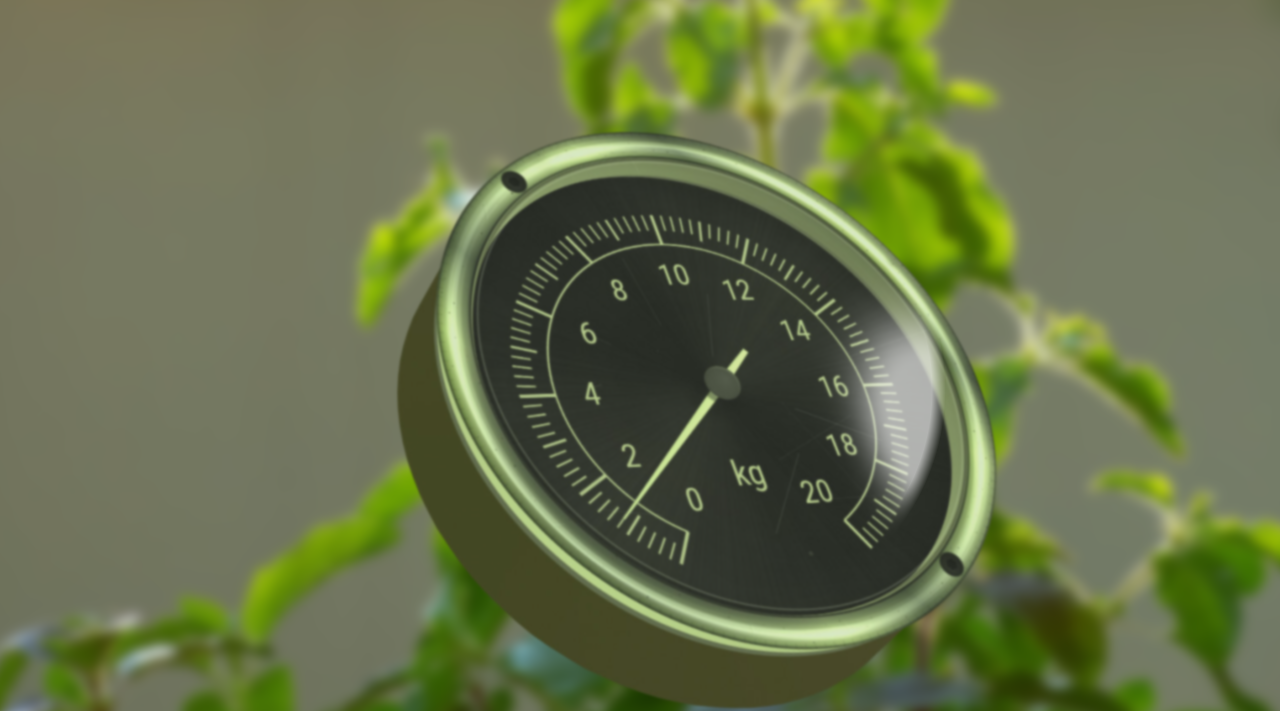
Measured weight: 1.2
